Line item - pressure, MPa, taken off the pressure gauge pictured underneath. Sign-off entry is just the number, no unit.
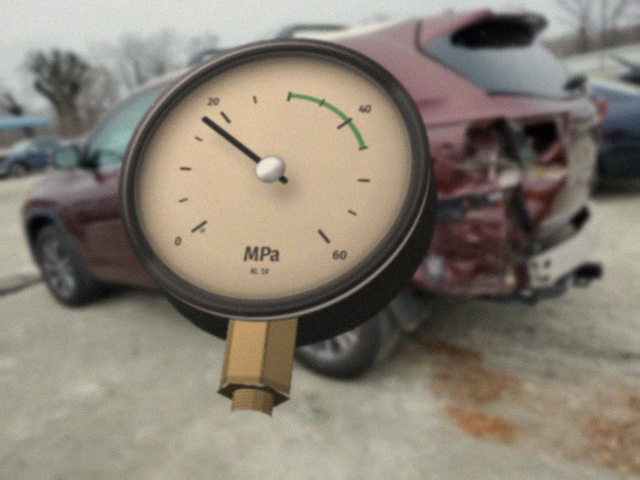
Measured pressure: 17.5
